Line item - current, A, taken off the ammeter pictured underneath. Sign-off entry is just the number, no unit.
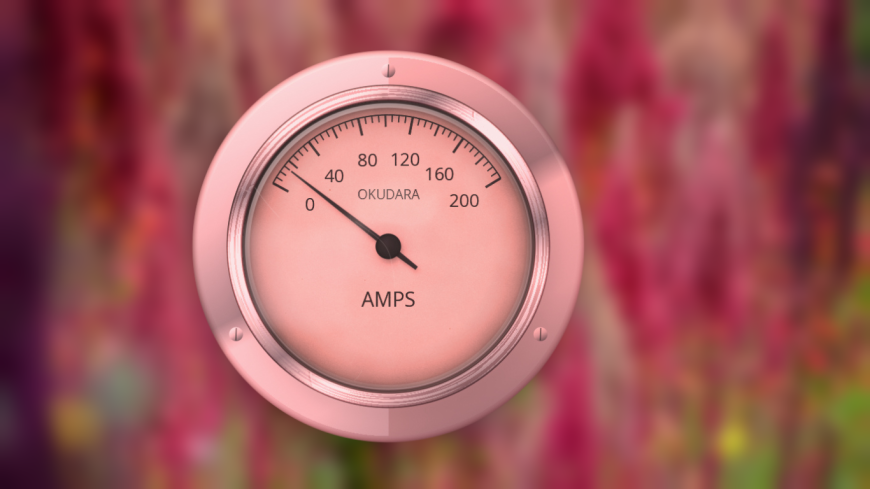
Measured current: 15
